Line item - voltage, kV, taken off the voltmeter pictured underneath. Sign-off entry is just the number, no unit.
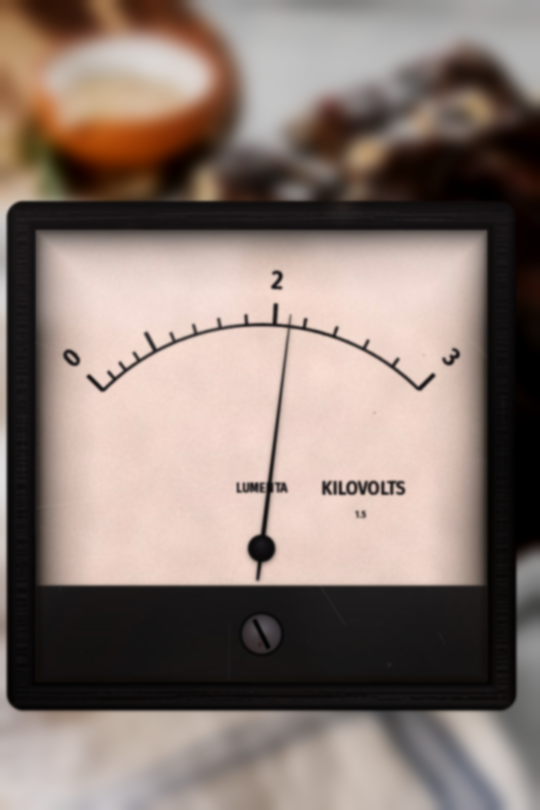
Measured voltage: 2.1
